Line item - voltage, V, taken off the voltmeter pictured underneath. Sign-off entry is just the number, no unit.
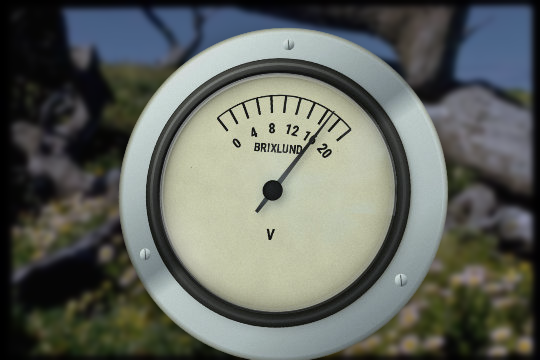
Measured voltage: 17
